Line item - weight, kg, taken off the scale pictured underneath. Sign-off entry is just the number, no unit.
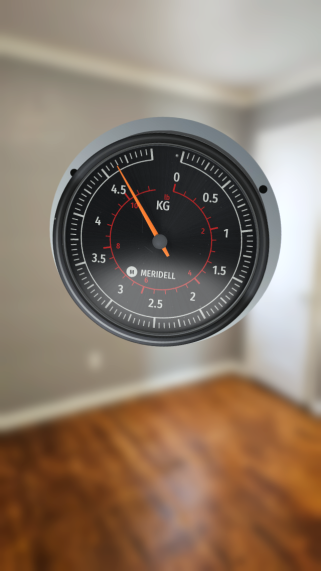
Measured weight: 4.65
